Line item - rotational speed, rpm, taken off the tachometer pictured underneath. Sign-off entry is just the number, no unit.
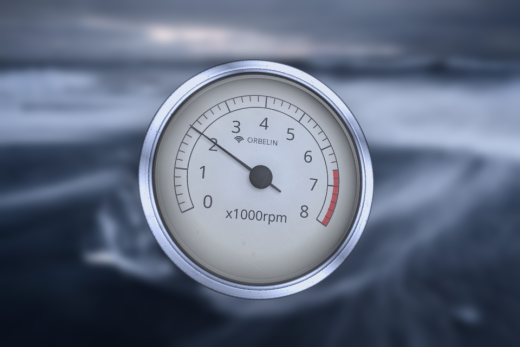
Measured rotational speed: 2000
